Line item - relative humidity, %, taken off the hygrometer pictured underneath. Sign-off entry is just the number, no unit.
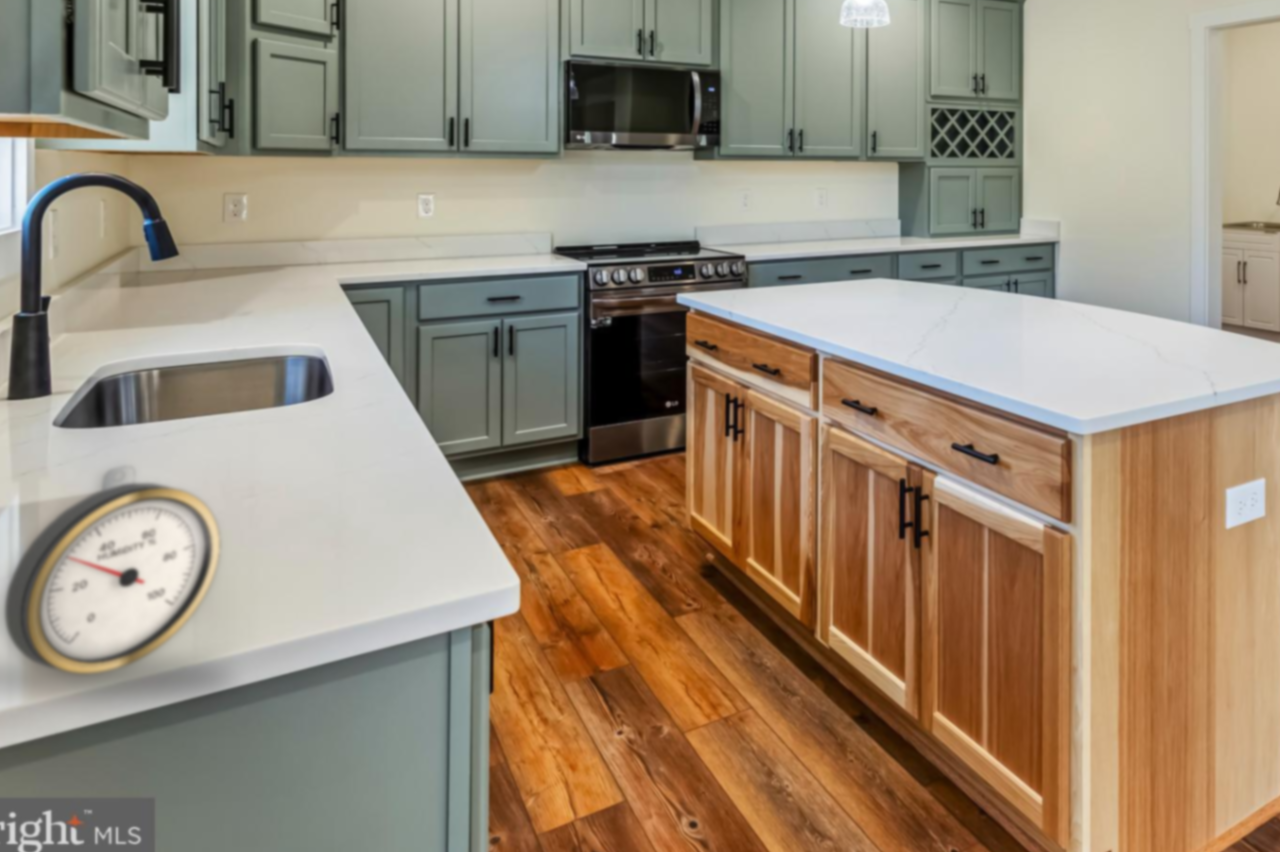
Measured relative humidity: 30
